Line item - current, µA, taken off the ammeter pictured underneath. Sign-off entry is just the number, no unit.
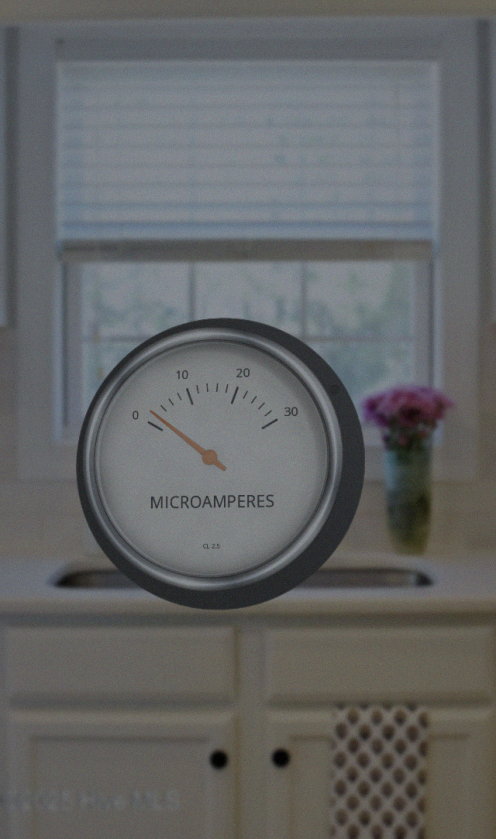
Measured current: 2
